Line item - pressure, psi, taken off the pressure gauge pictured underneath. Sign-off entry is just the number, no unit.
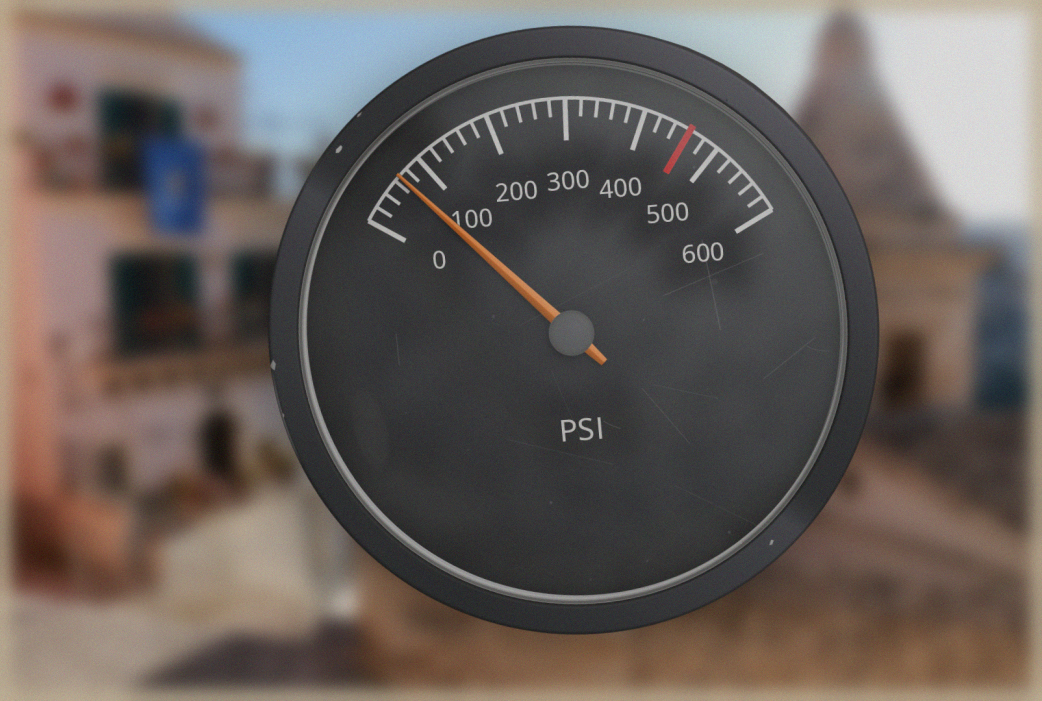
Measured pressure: 70
